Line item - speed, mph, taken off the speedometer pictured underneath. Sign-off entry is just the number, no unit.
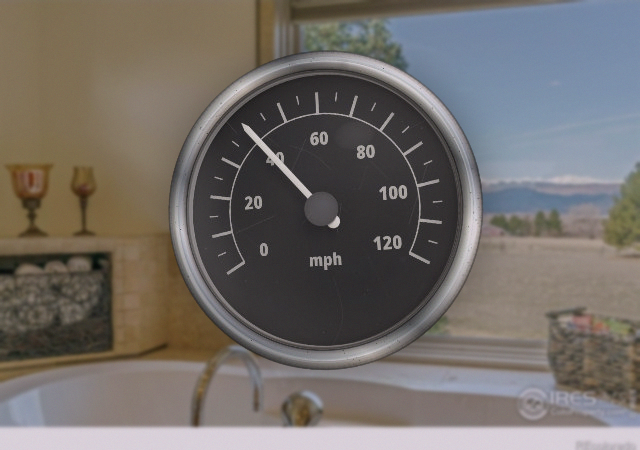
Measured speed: 40
